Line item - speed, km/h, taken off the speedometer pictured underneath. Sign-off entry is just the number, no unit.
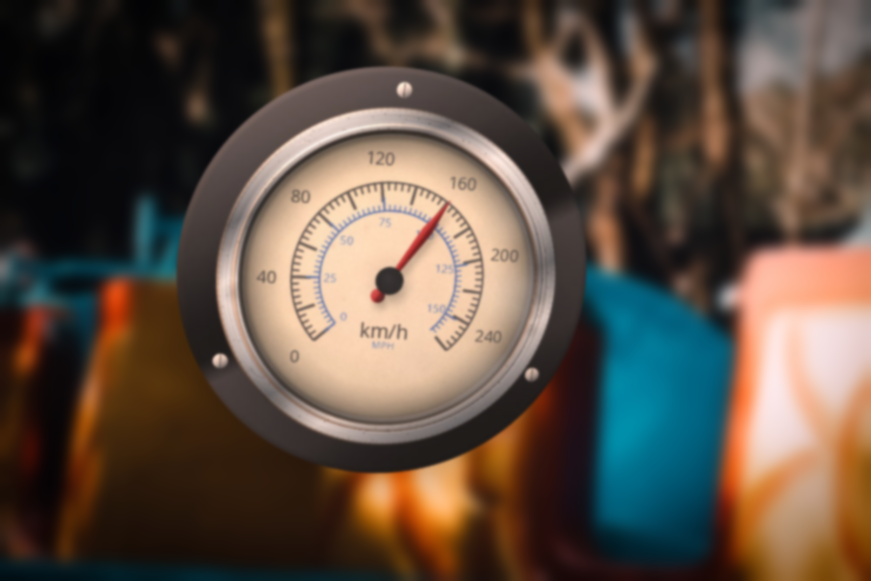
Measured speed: 160
